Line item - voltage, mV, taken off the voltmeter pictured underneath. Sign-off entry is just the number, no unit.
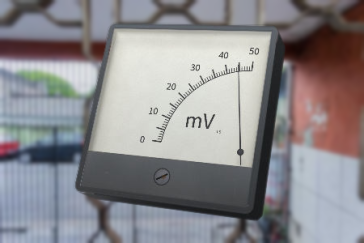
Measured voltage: 45
